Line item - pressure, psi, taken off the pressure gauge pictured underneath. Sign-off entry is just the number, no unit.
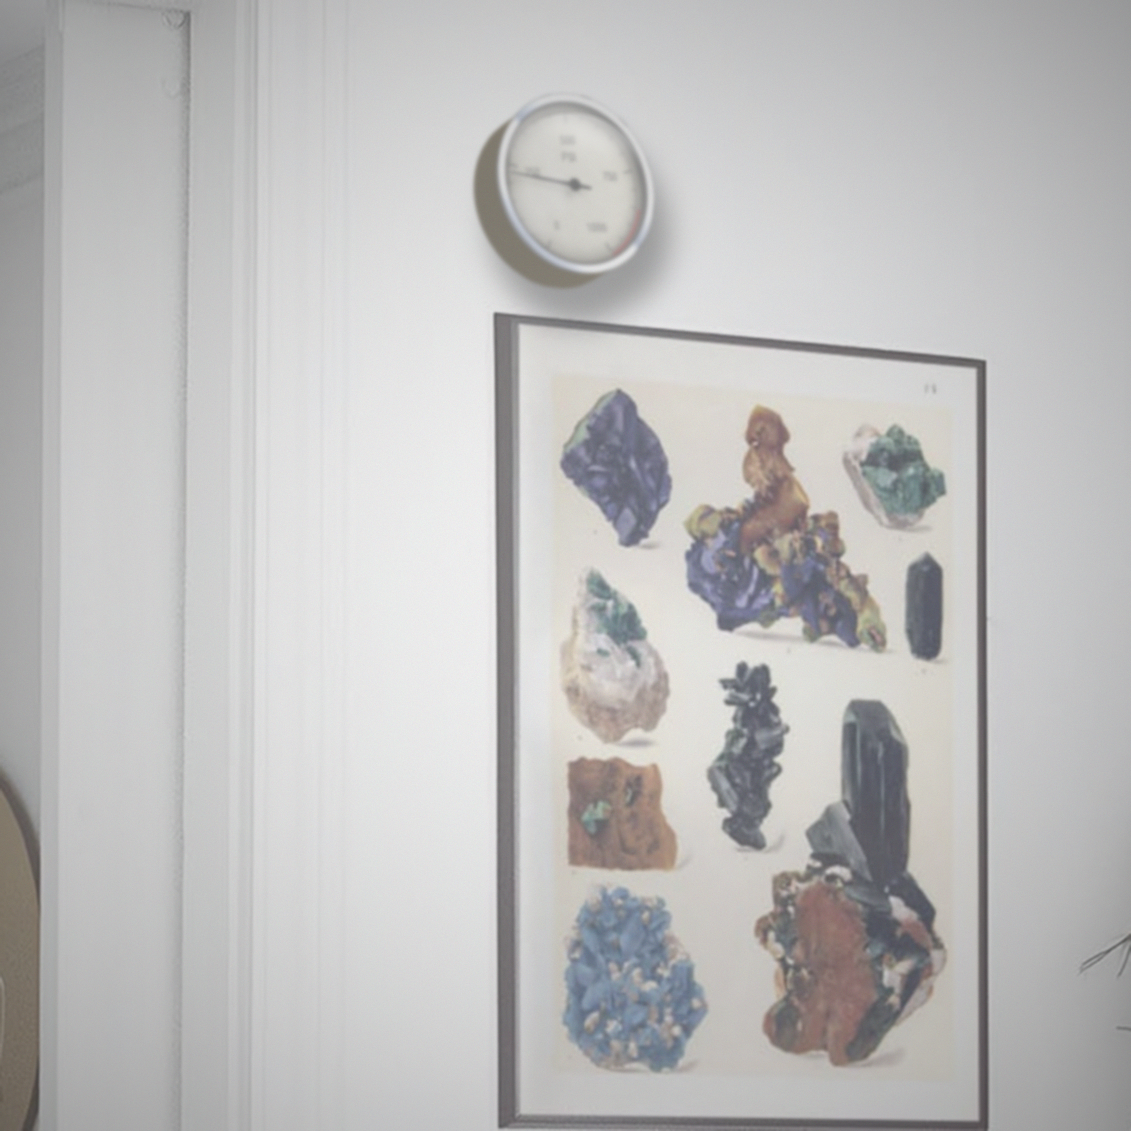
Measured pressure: 225
